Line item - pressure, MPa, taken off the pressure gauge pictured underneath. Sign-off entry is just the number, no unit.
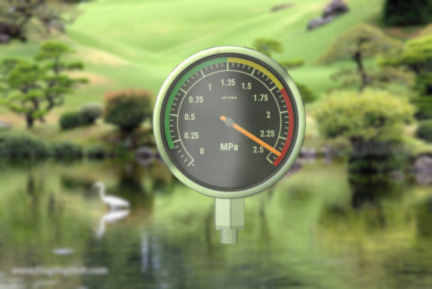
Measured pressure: 2.4
